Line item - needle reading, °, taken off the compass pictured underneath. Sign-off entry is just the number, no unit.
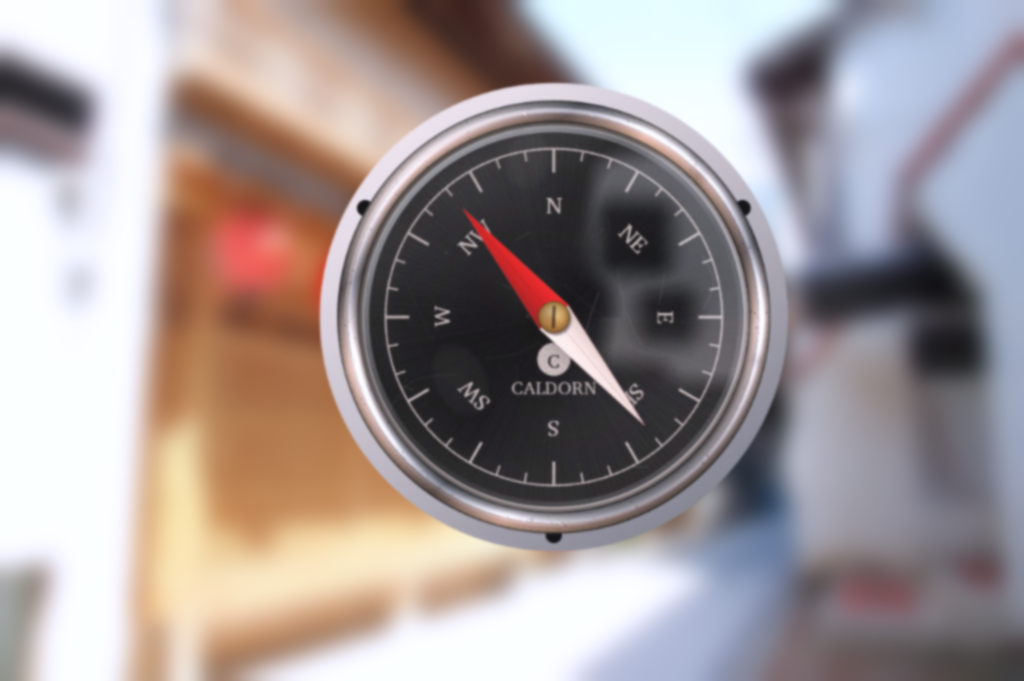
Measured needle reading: 320
